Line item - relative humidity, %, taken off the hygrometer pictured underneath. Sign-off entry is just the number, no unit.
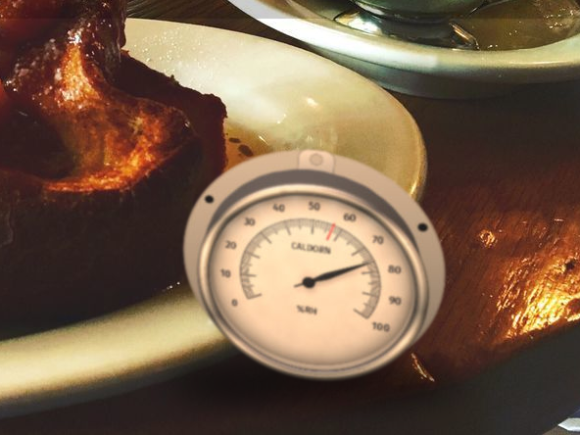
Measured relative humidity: 75
